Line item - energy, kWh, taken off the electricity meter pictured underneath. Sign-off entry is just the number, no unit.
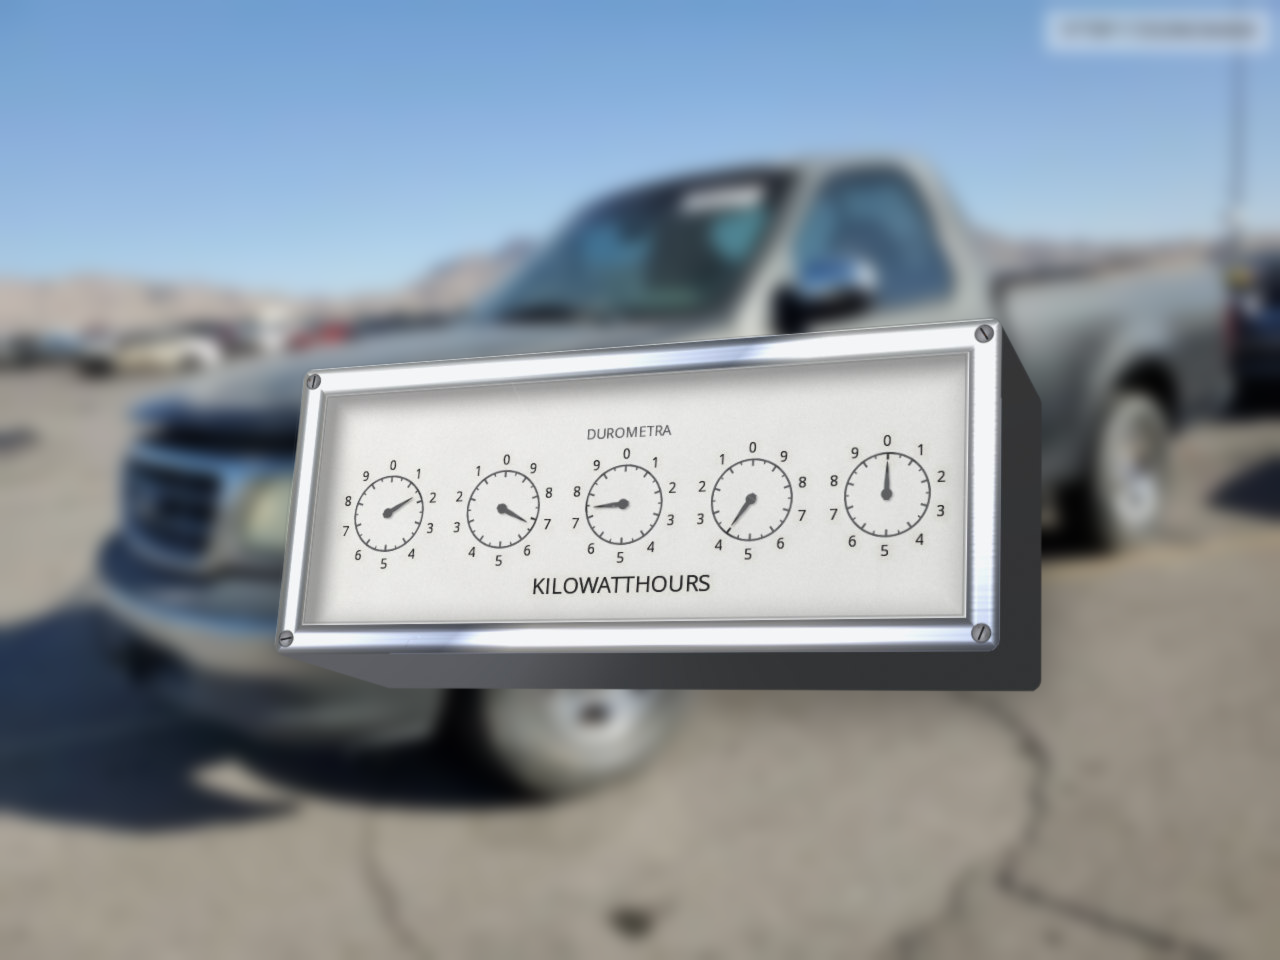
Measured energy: 16740
